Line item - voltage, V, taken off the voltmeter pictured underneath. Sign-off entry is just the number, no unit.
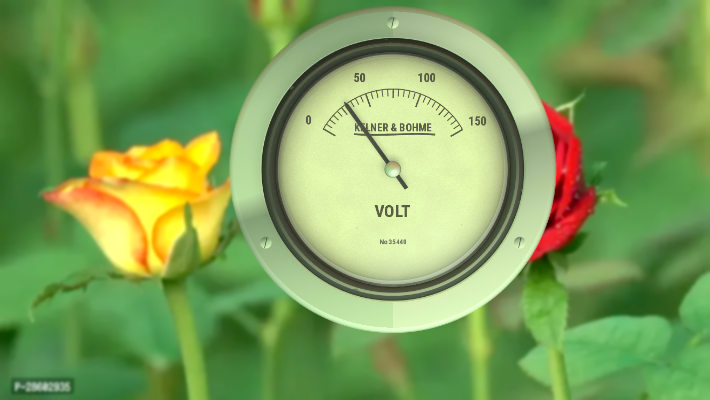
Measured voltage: 30
